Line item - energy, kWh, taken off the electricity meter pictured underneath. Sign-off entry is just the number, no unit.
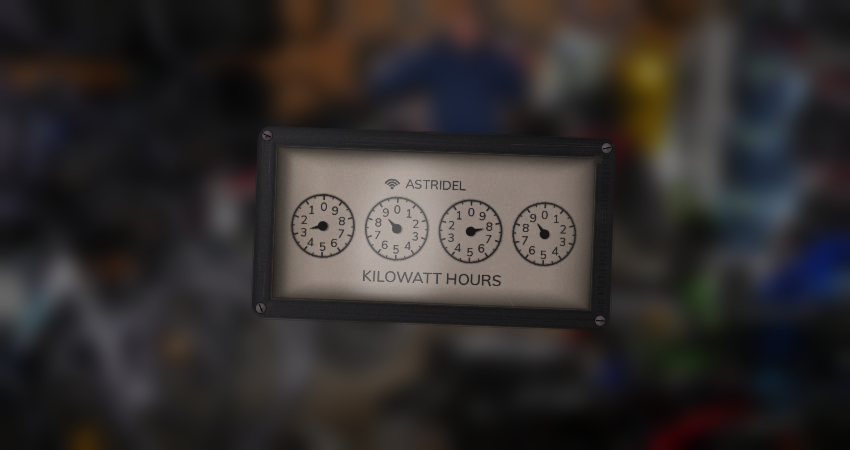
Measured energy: 2879
